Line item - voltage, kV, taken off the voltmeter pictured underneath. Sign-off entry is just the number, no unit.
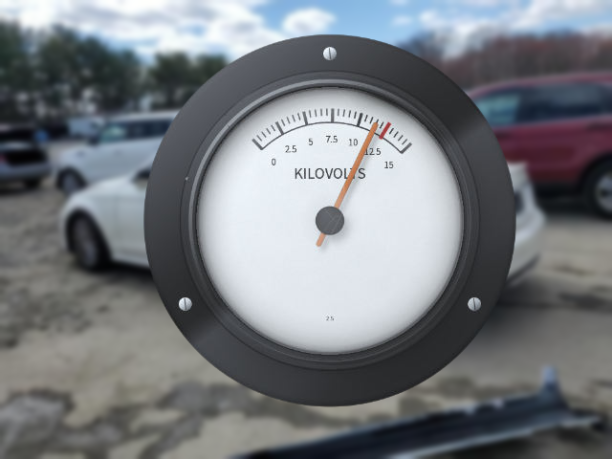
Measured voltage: 11.5
